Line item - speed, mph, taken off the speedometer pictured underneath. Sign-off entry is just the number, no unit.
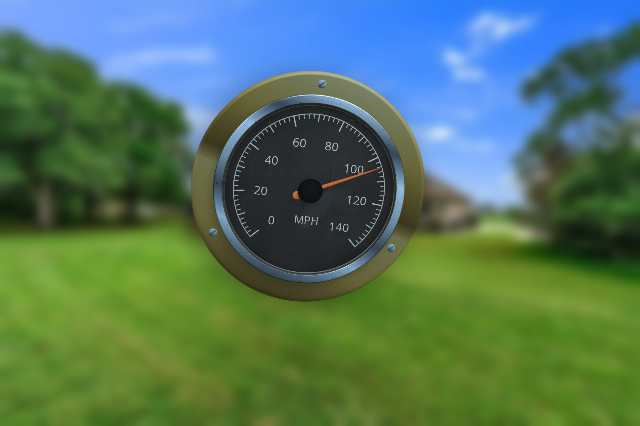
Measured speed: 104
